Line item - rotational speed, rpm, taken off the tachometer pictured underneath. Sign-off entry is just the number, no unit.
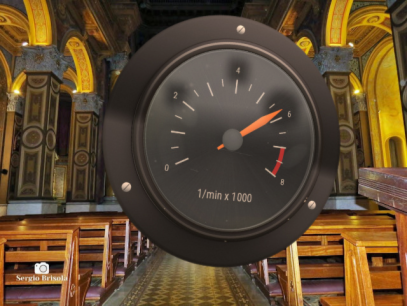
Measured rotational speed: 5750
